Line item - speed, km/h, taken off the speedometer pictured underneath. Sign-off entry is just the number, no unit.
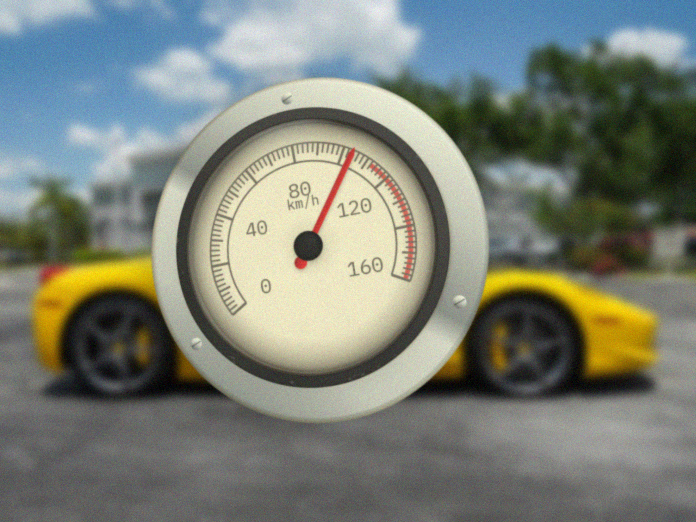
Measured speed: 104
